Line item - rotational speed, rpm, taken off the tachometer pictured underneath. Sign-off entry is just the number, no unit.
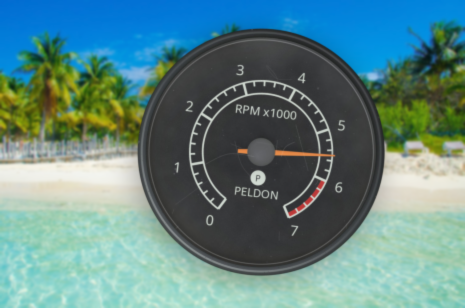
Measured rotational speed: 5500
